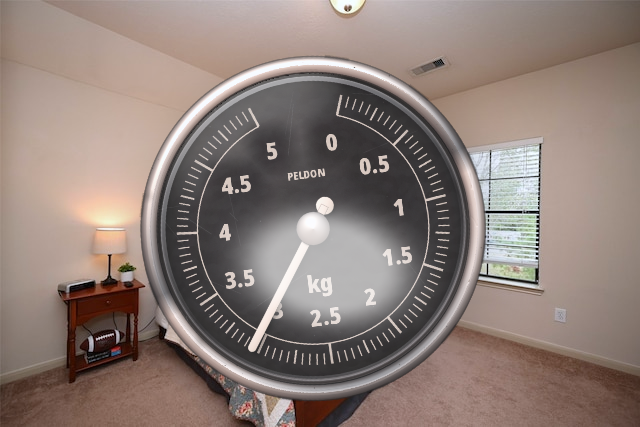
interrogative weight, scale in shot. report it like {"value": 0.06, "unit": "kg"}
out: {"value": 3.05, "unit": "kg"}
